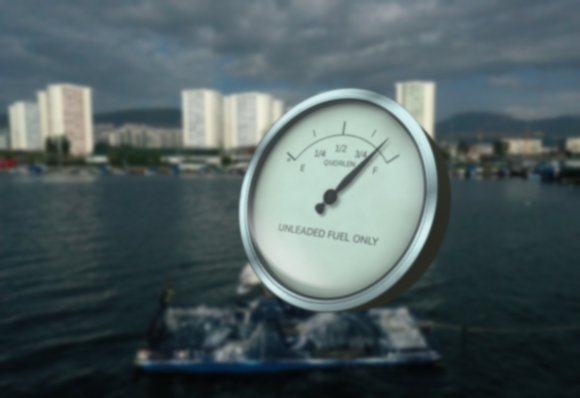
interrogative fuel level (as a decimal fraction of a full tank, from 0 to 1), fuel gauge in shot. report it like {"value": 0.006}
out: {"value": 0.875}
